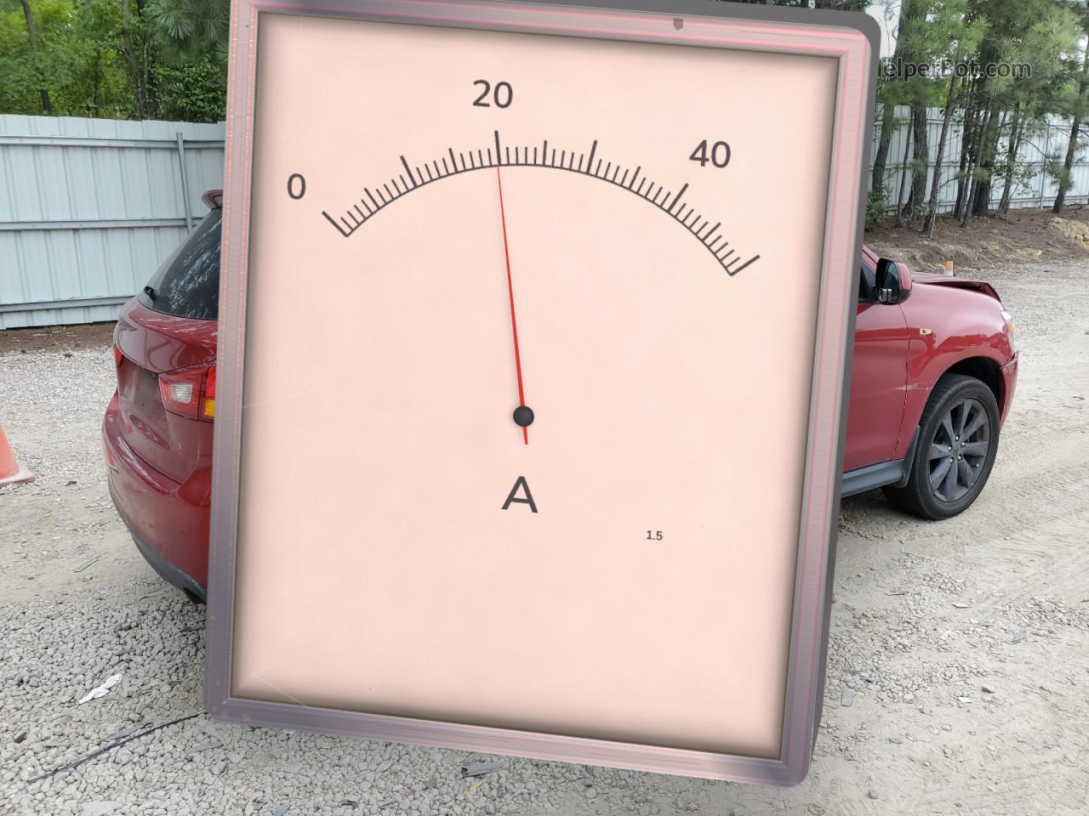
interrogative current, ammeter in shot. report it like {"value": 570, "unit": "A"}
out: {"value": 20, "unit": "A"}
